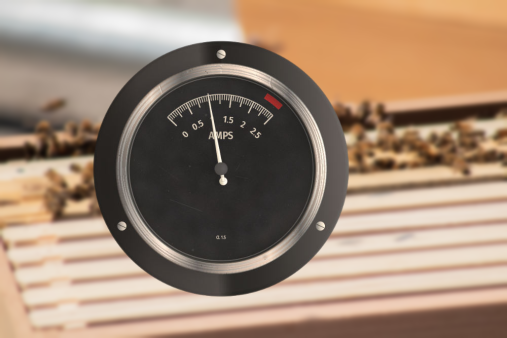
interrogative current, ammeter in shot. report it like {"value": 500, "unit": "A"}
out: {"value": 1, "unit": "A"}
